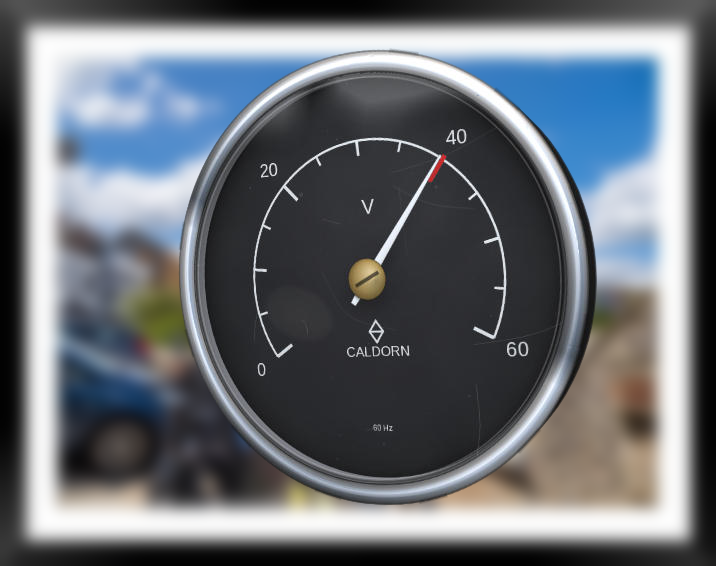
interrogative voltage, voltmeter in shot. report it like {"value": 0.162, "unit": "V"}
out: {"value": 40, "unit": "V"}
